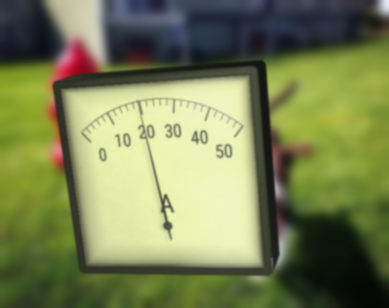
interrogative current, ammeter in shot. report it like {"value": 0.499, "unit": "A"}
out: {"value": 20, "unit": "A"}
